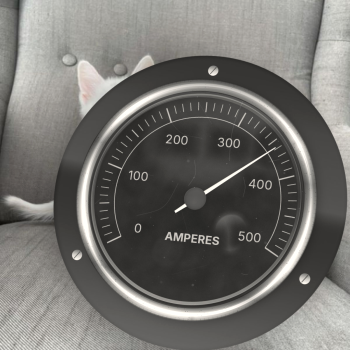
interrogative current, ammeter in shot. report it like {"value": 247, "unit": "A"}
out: {"value": 360, "unit": "A"}
